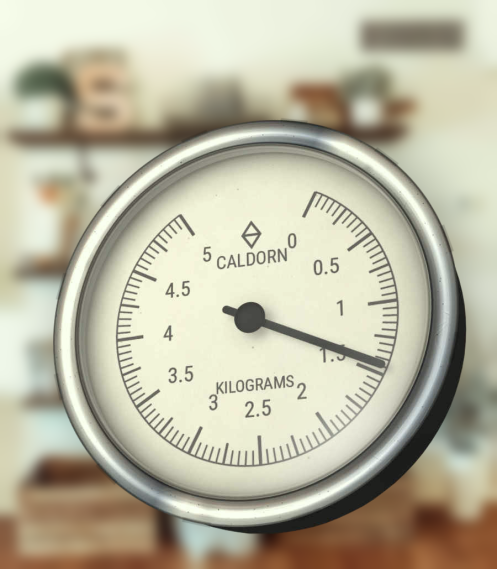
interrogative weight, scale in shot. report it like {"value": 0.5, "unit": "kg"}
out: {"value": 1.45, "unit": "kg"}
